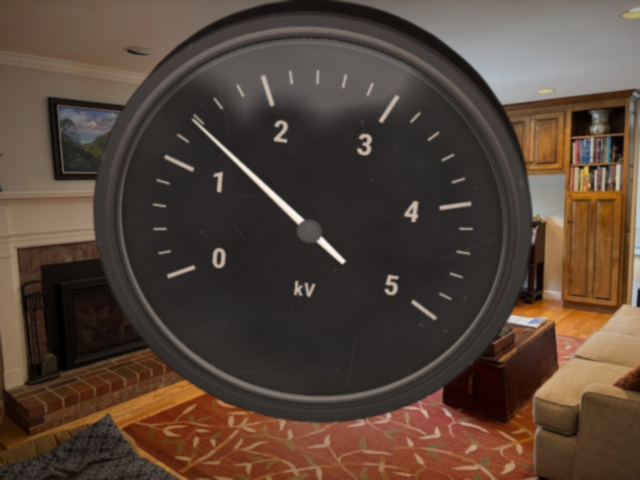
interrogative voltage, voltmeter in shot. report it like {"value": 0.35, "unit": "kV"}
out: {"value": 1.4, "unit": "kV"}
